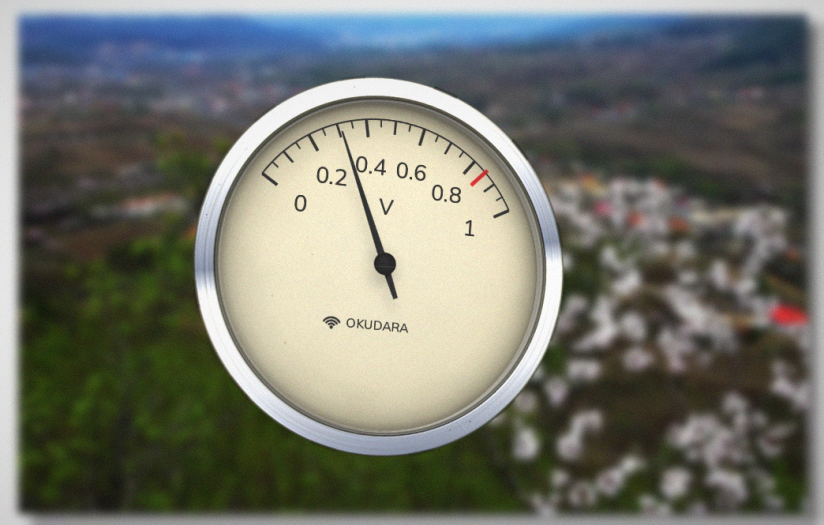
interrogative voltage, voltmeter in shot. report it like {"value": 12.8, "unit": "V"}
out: {"value": 0.3, "unit": "V"}
